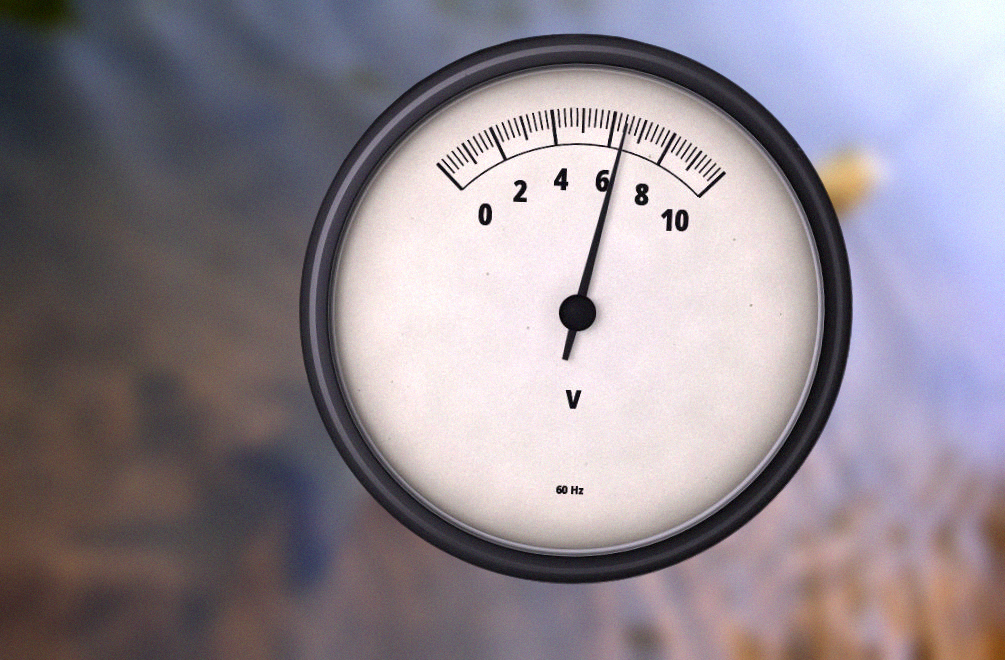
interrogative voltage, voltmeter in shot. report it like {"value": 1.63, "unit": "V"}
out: {"value": 6.4, "unit": "V"}
